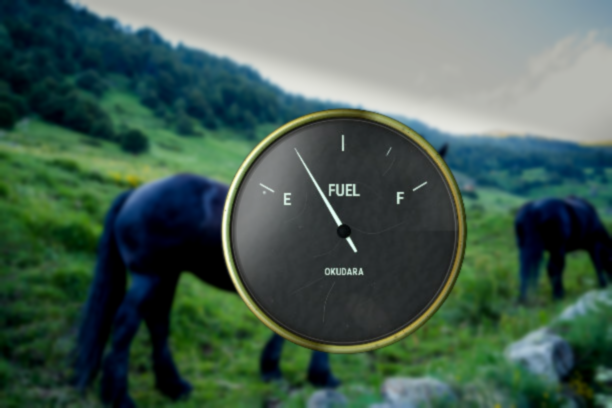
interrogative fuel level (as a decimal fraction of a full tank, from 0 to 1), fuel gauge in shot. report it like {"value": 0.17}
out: {"value": 0.25}
